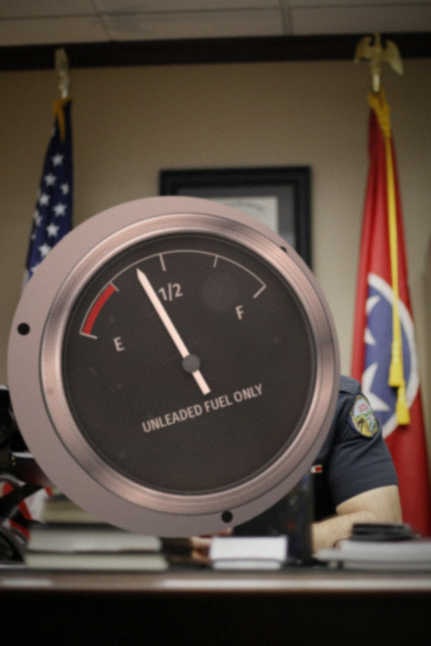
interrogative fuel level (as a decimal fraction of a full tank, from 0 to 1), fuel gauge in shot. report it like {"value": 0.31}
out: {"value": 0.375}
